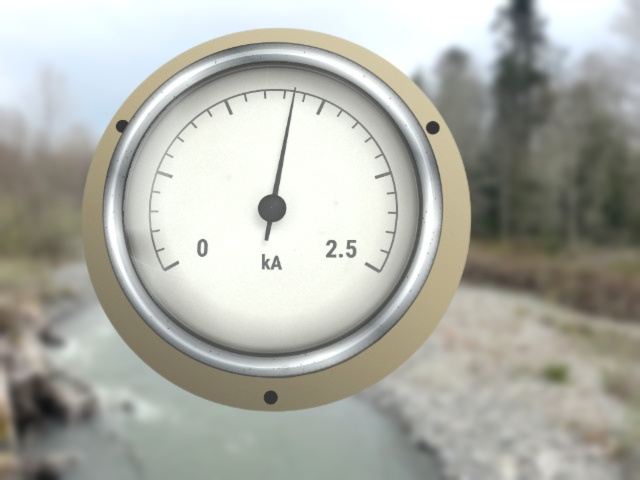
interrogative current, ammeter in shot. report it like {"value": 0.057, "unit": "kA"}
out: {"value": 1.35, "unit": "kA"}
